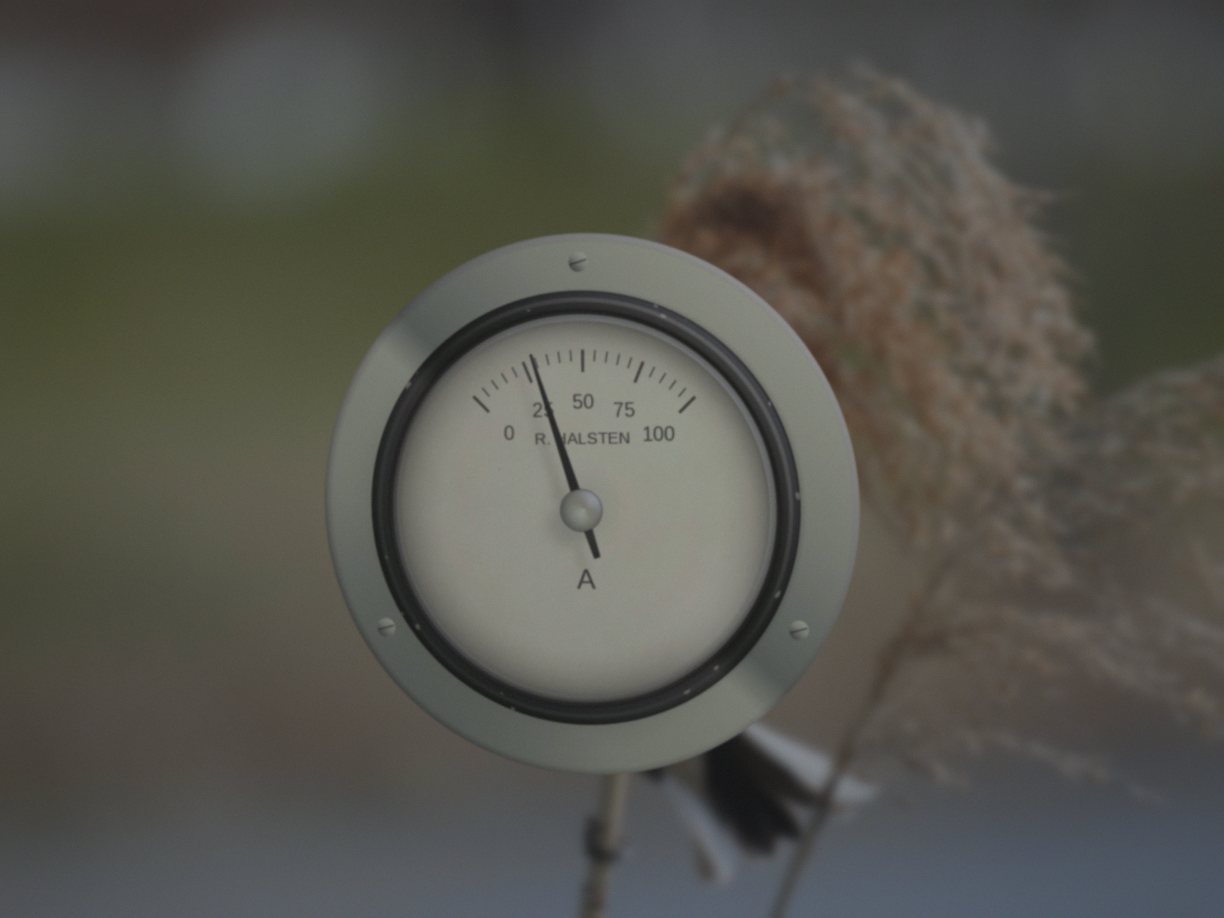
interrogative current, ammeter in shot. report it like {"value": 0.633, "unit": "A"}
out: {"value": 30, "unit": "A"}
